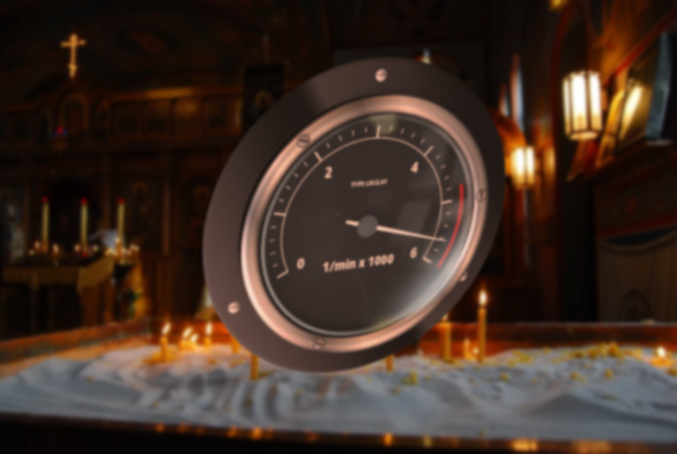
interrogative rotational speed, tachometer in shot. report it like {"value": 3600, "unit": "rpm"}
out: {"value": 5600, "unit": "rpm"}
